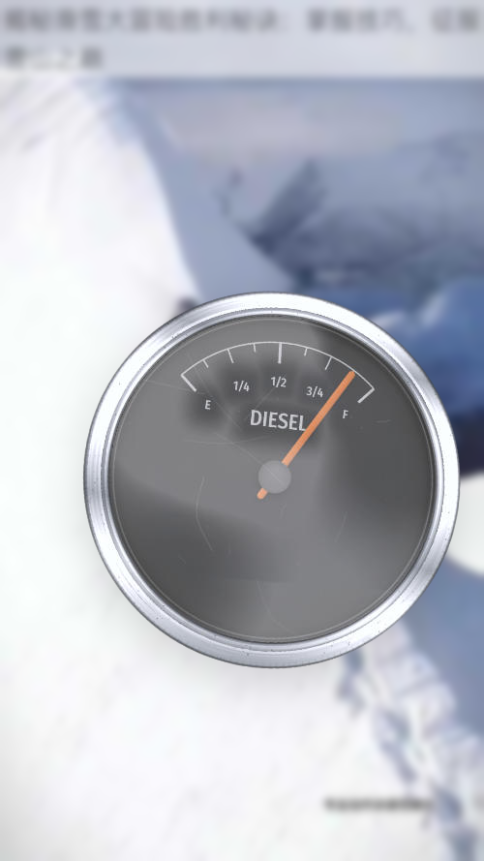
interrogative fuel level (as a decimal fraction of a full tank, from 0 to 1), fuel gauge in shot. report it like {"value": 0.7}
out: {"value": 0.875}
